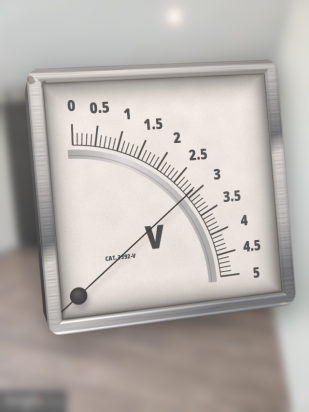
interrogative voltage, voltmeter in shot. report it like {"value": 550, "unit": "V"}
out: {"value": 2.9, "unit": "V"}
